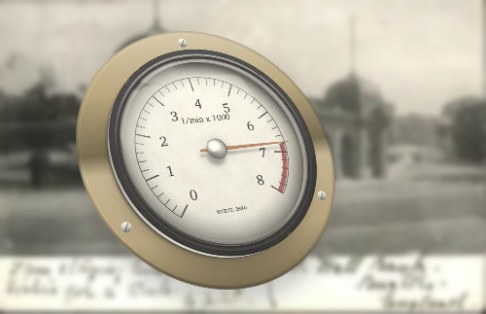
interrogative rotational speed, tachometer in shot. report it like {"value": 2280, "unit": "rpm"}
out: {"value": 6800, "unit": "rpm"}
